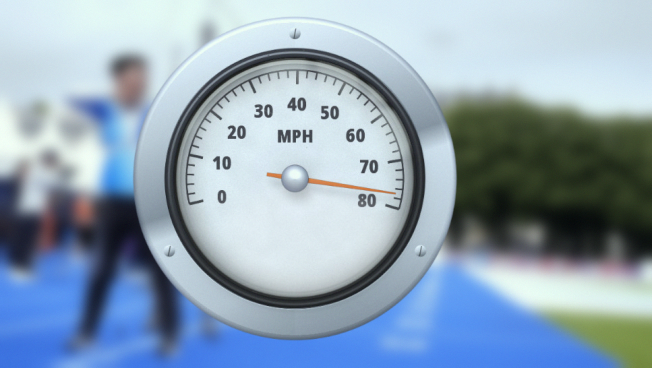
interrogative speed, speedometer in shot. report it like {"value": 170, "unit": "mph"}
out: {"value": 77, "unit": "mph"}
